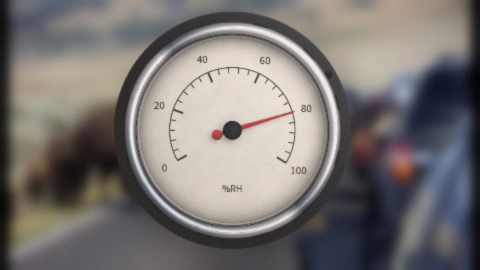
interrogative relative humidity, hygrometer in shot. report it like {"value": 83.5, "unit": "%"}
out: {"value": 80, "unit": "%"}
